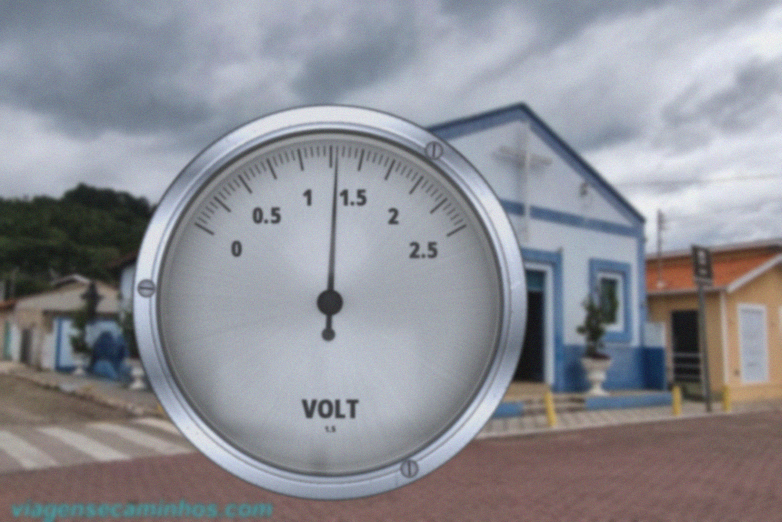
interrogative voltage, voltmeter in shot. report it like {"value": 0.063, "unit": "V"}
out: {"value": 1.3, "unit": "V"}
